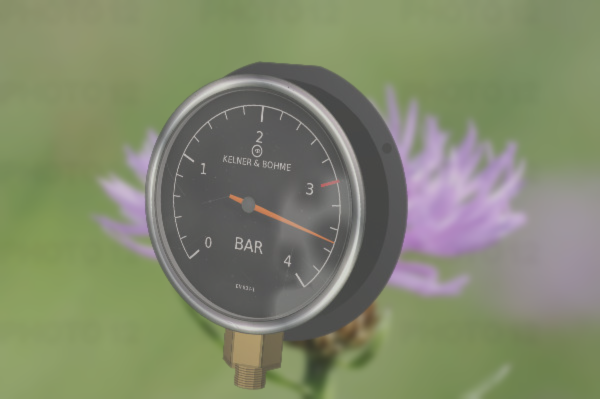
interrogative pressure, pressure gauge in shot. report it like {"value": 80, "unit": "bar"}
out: {"value": 3.5, "unit": "bar"}
